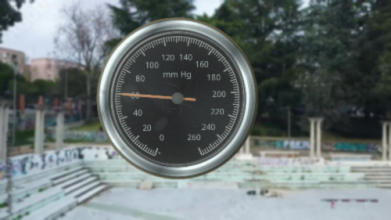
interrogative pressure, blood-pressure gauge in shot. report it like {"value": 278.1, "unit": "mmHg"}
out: {"value": 60, "unit": "mmHg"}
